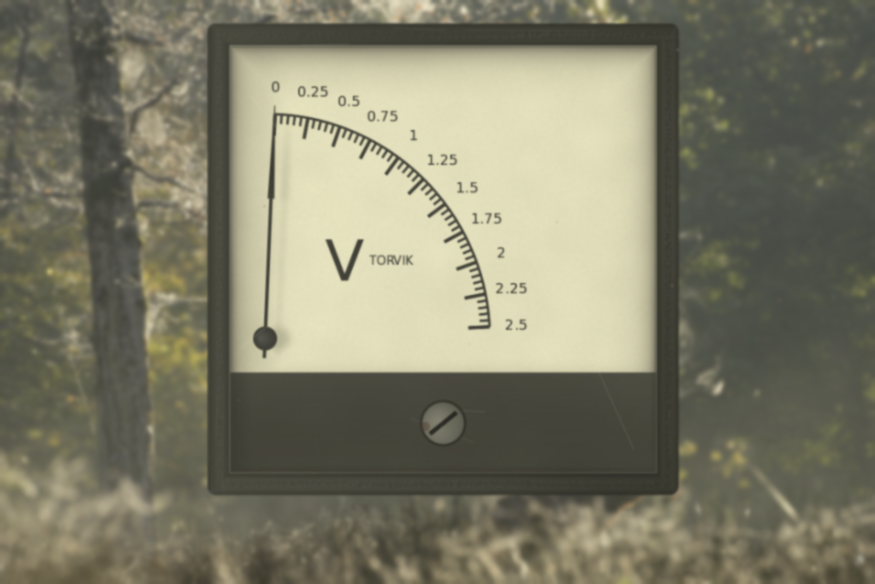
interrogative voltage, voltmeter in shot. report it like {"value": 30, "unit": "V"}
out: {"value": 0, "unit": "V"}
